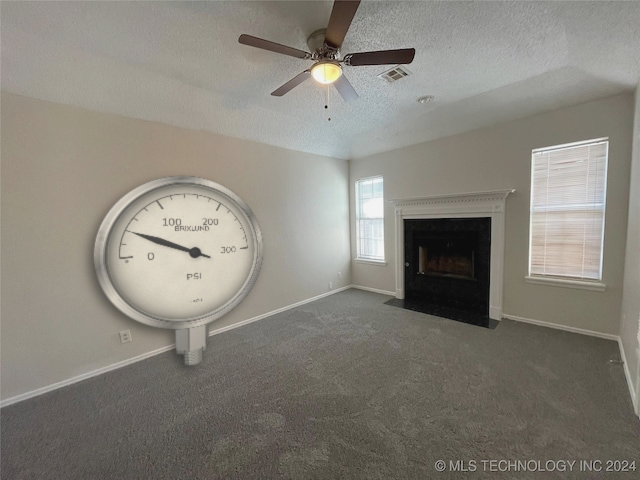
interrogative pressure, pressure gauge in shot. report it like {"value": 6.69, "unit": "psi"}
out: {"value": 40, "unit": "psi"}
